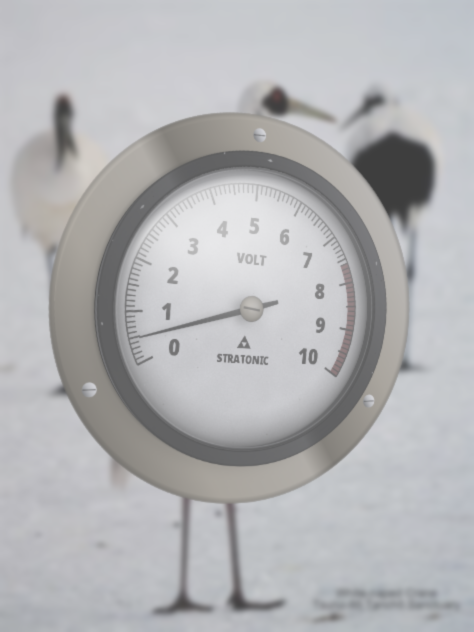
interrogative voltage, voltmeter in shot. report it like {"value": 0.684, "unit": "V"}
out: {"value": 0.5, "unit": "V"}
